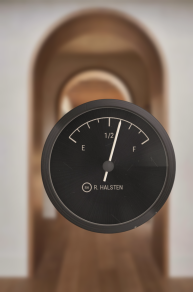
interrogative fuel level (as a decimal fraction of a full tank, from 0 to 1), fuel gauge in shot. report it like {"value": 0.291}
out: {"value": 0.625}
